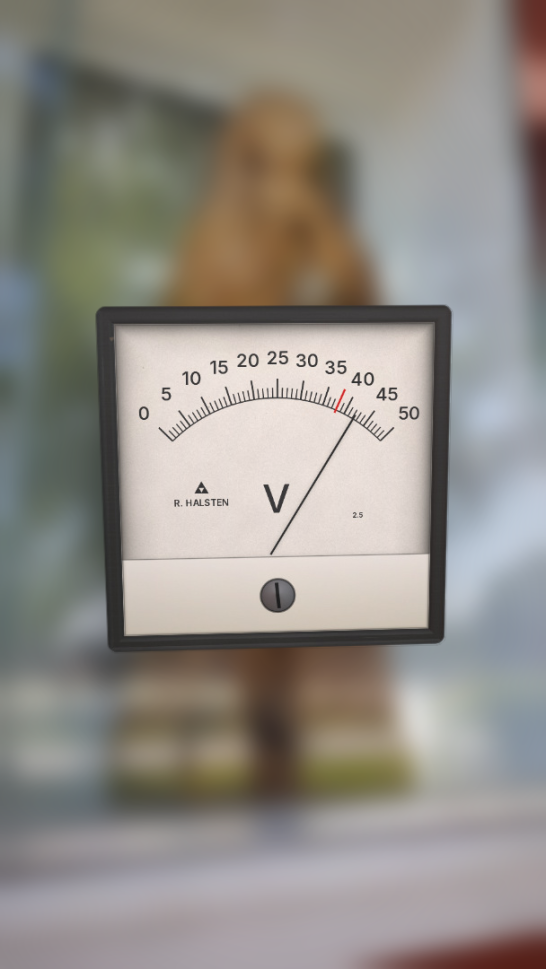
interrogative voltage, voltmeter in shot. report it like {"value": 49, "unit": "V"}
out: {"value": 42, "unit": "V"}
